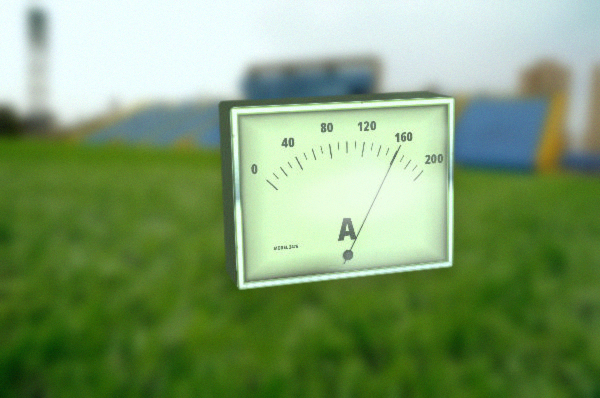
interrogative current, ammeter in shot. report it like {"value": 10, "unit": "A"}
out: {"value": 160, "unit": "A"}
